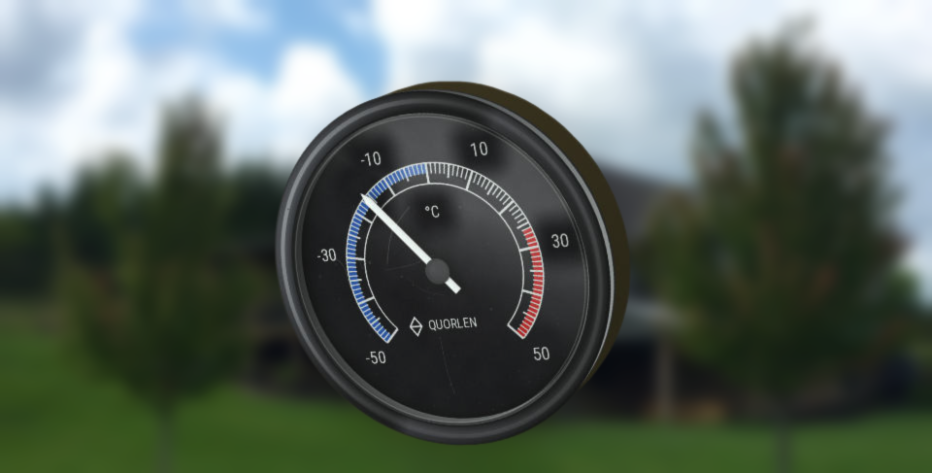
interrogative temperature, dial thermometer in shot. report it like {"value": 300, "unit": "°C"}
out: {"value": -15, "unit": "°C"}
